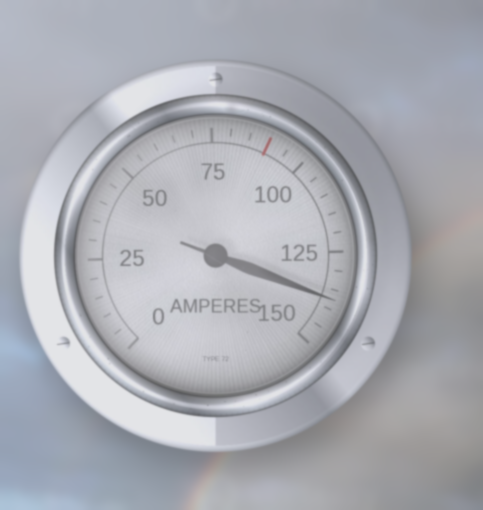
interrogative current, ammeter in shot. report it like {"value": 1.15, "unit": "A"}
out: {"value": 137.5, "unit": "A"}
